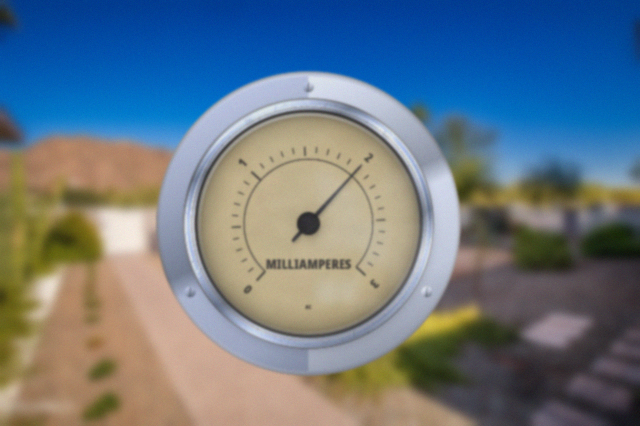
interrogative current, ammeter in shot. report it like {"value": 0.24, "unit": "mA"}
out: {"value": 2, "unit": "mA"}
